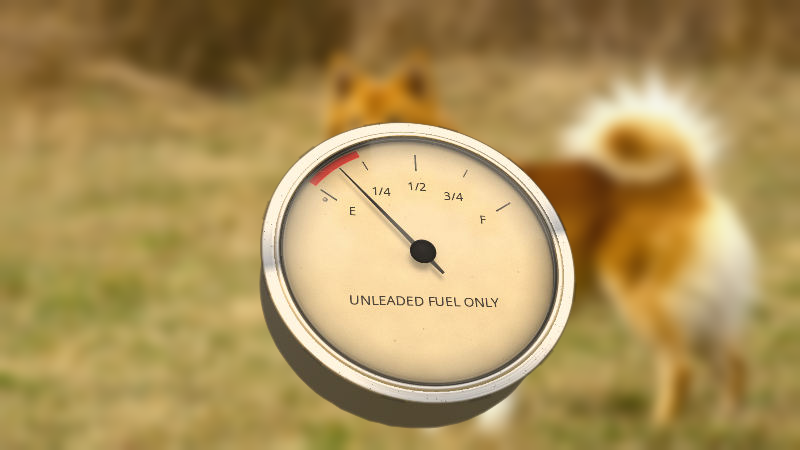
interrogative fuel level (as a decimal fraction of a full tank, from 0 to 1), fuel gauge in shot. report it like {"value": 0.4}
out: {"value": 0.125}
